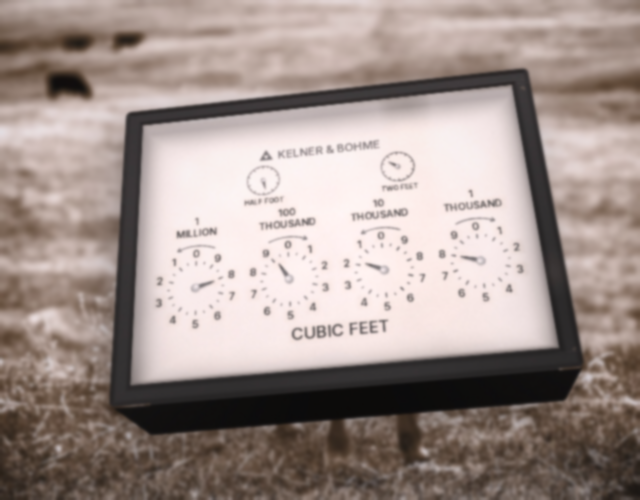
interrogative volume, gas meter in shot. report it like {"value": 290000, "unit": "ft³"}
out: {"value": 791800, "unit": "ft³"}
